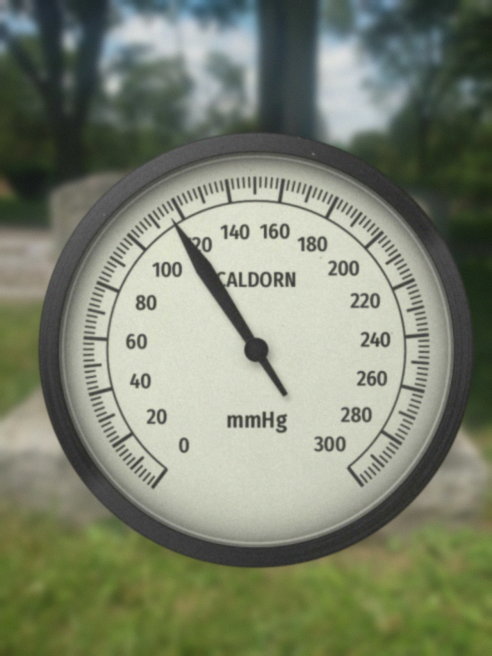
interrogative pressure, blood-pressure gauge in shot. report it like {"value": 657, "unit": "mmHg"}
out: {"value": 116, "unit": "mmHg"}
